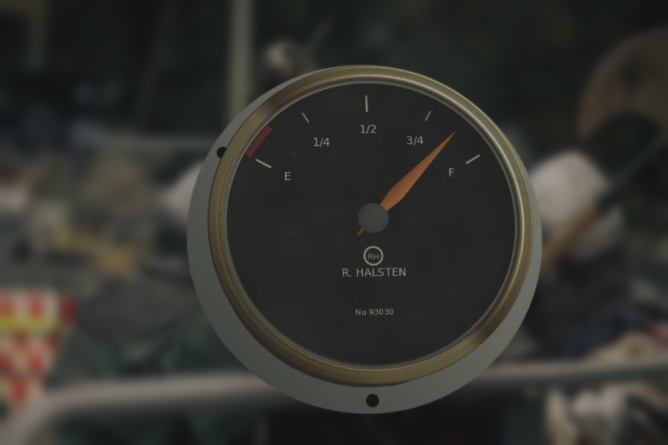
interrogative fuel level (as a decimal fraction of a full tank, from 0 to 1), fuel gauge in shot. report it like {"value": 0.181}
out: {"value": 0.875}
